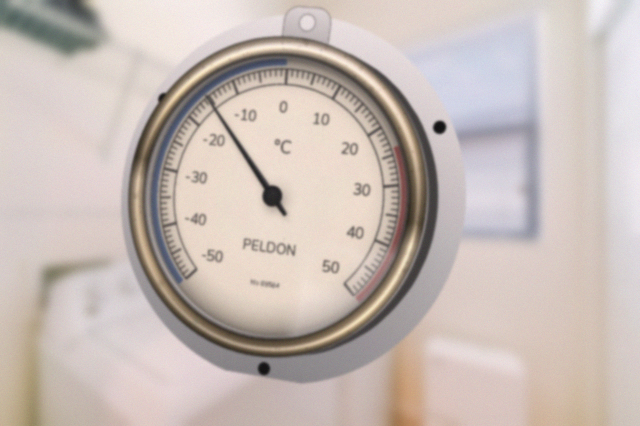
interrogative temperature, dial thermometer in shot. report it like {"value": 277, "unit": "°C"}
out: {"value": -15, "unit": "°C"}
